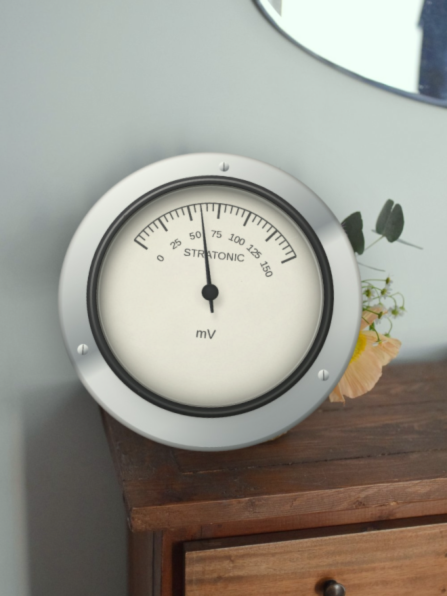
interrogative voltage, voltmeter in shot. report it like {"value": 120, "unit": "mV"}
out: {"value": 60, "unit": "mV"}
